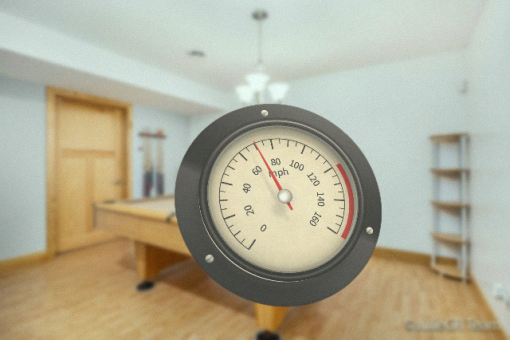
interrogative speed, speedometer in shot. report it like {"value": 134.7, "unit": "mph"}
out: {"value": 70, "unit": "mph"}
